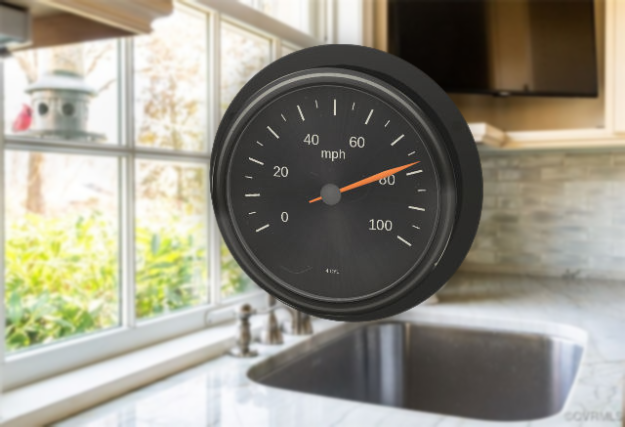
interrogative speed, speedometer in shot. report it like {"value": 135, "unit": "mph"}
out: {"value": 77.5, "unit": "mph"}
